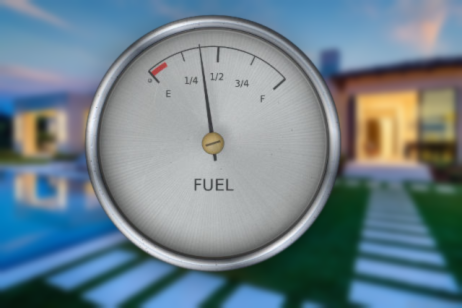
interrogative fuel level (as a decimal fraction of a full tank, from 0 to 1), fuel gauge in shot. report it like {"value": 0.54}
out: {"value": 0.375}
